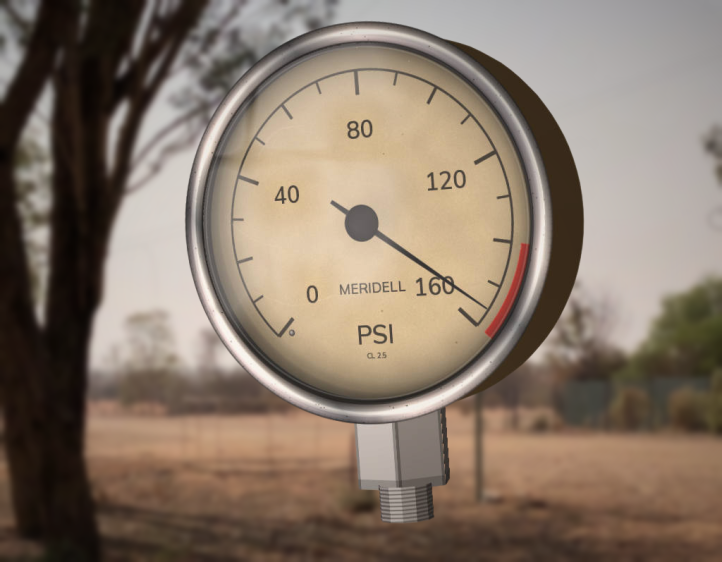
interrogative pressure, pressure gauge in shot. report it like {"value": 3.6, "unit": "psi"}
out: {"value": 155, "unit": "psi"}
